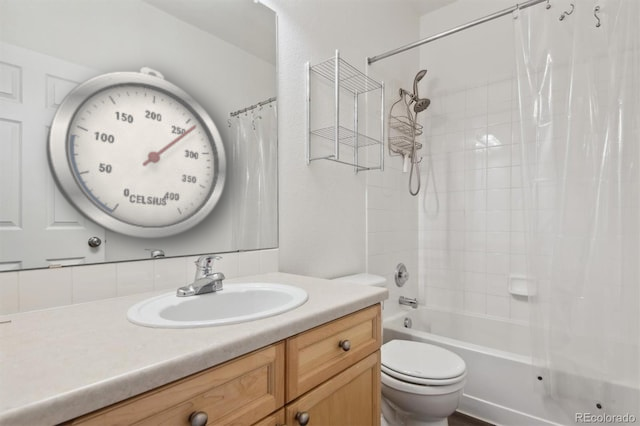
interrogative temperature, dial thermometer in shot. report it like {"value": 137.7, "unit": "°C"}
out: {"value": 260, "unit": "°C"}
